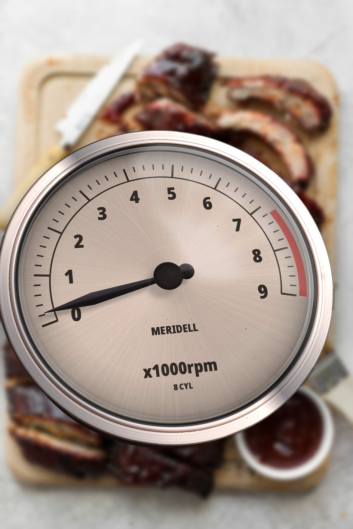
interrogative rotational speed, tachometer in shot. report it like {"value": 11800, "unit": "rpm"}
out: {"value": 200, "unit": "rpm"}
